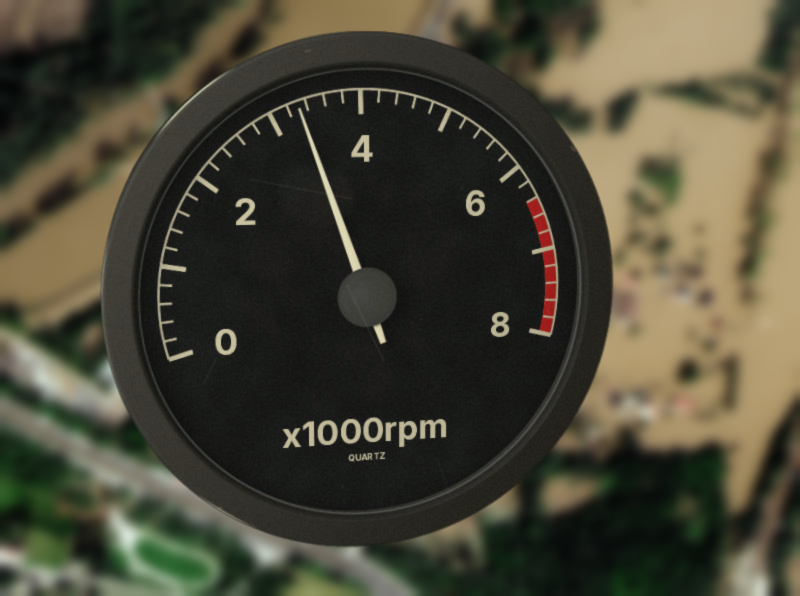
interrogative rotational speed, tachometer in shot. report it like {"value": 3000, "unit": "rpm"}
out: {"value": 3300, "unit": "rpm"}
